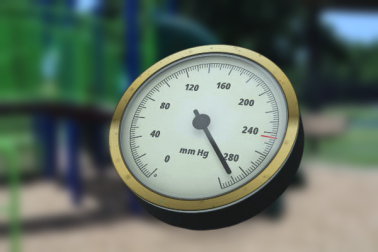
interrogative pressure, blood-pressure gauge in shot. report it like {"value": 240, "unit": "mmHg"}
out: {"value": 290, "unit": "mmHg"}
